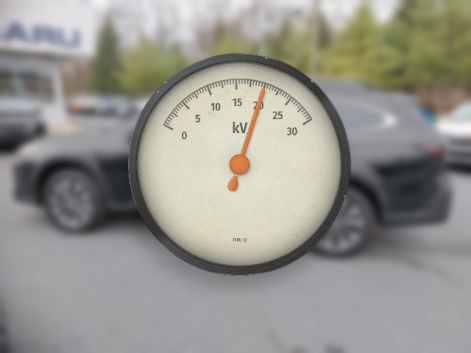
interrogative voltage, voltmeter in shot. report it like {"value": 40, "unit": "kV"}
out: {"value": 20, "unit": "kV"}
